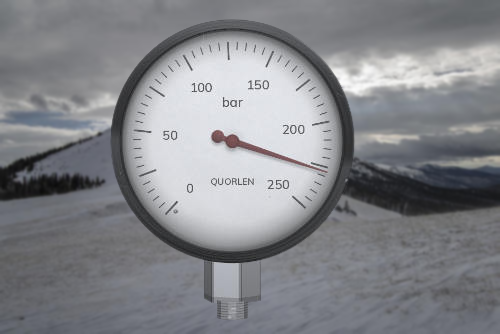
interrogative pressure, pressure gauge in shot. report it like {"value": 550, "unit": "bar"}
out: {"value": 227.5, "unit": "bar"}
